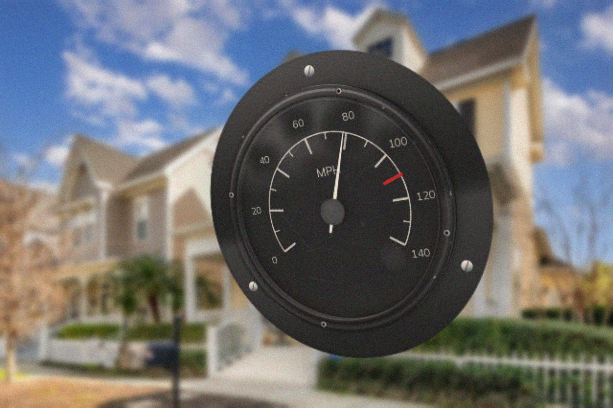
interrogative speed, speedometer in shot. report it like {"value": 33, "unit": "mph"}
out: {"value": 80, "unit": "mph"}
